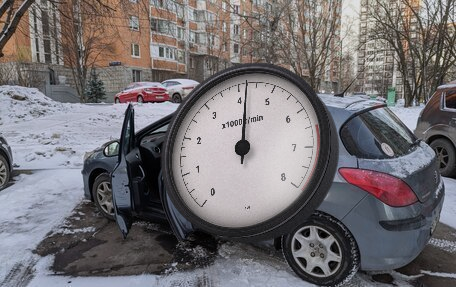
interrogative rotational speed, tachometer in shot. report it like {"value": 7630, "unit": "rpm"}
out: {"value": 4250, "unit": "rpm"}
